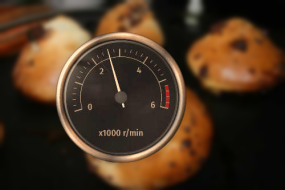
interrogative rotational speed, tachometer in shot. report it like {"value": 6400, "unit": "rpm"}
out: {"value": 2600, "unit": "rpm"}
